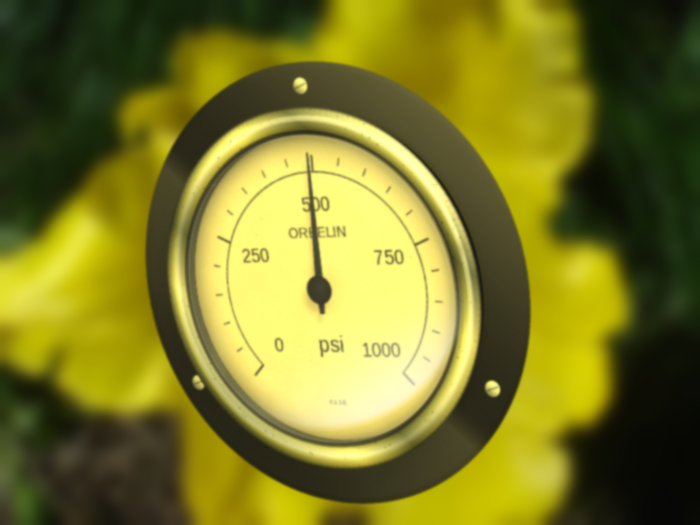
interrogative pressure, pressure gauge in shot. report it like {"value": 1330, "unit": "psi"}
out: {"value": 500, "unit": "psi"}
